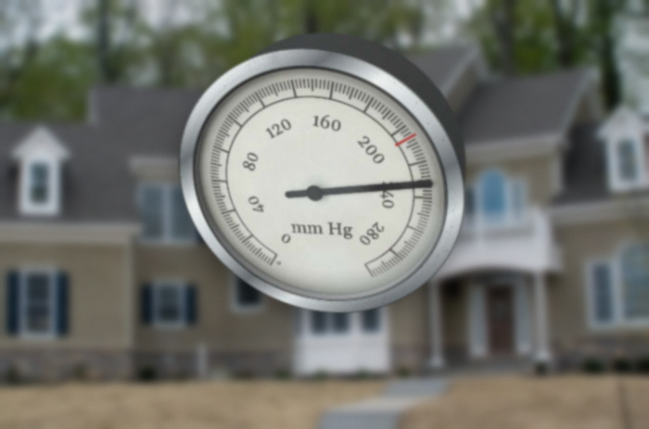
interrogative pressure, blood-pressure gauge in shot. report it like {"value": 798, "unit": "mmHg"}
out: {"value": 230, "unit": "mmHg"}
